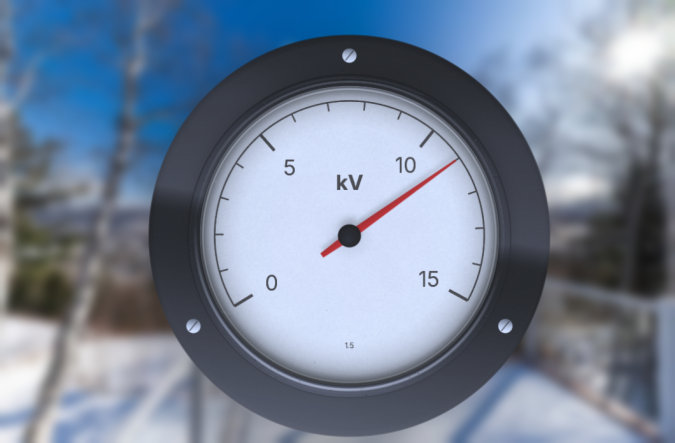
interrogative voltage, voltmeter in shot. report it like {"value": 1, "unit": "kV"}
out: {"value": 11, "unit": "kV"}
